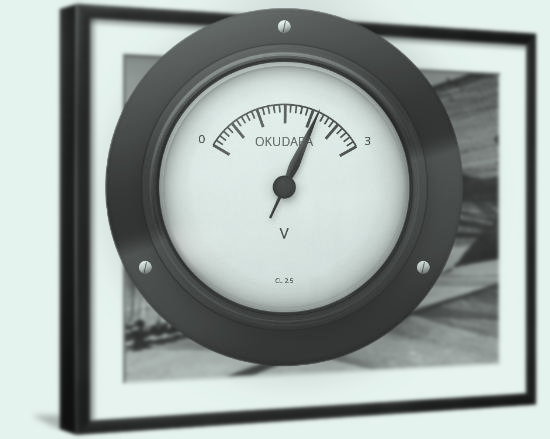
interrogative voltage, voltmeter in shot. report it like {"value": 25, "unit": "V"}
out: {"value": 2.1, "unit": "V"}
